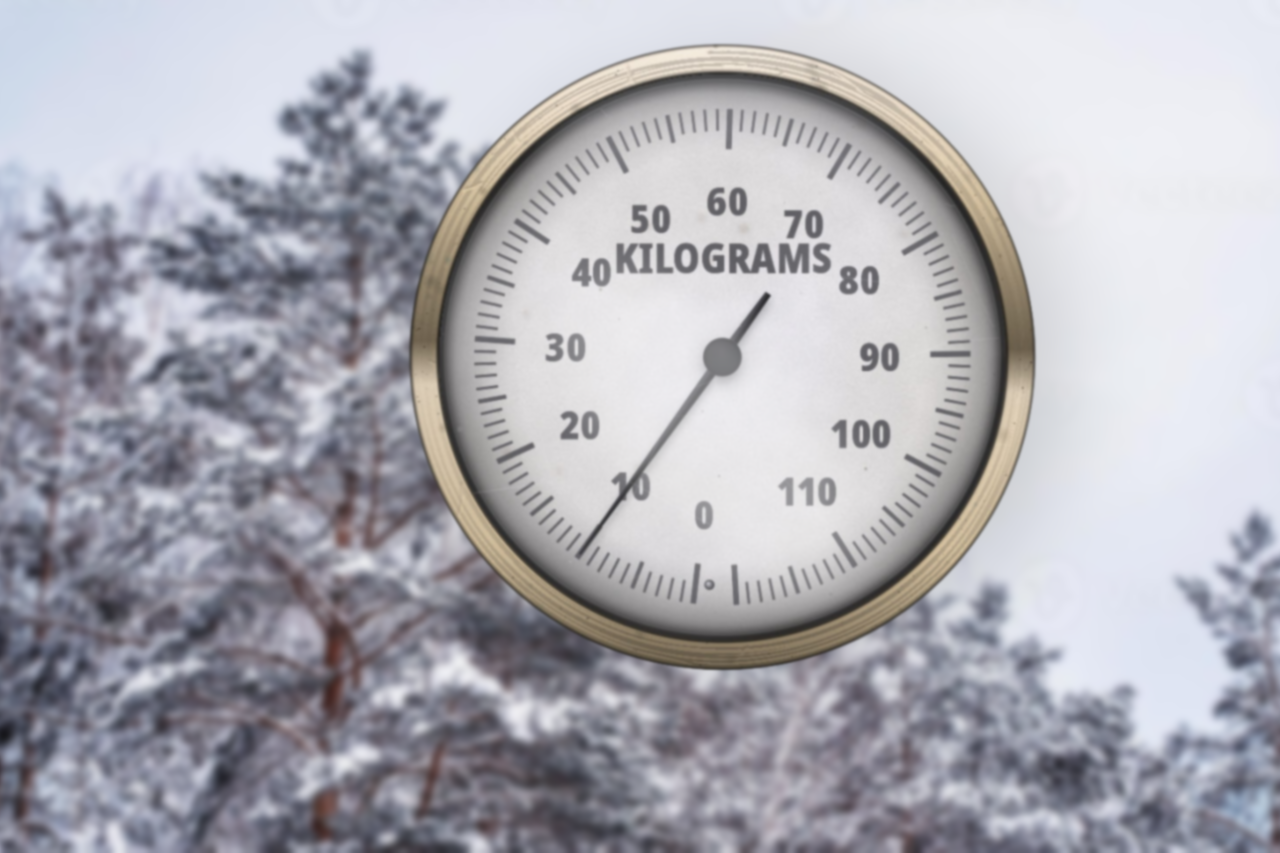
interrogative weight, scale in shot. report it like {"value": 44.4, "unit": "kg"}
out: {"value": 10, "unit": "kg"}
